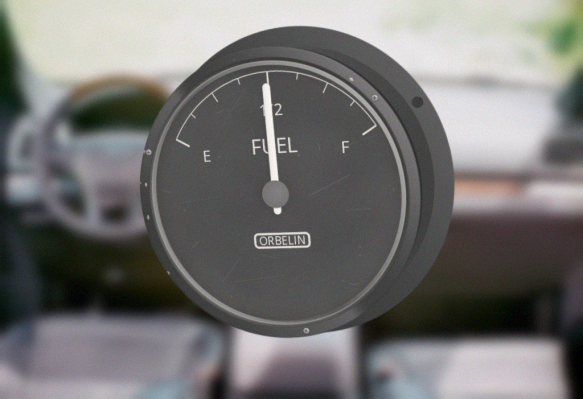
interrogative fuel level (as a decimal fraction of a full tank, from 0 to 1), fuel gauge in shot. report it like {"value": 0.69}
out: {"value": 0.5}
